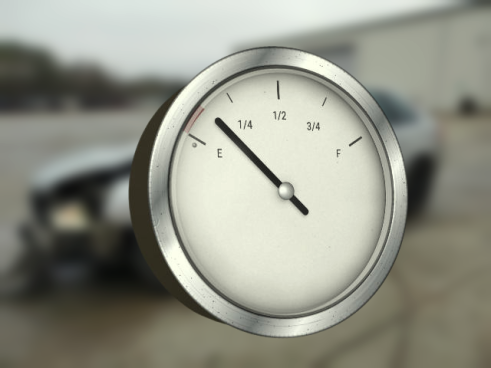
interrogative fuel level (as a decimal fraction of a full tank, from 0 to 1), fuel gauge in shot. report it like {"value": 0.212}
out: {"value": 0.125}
